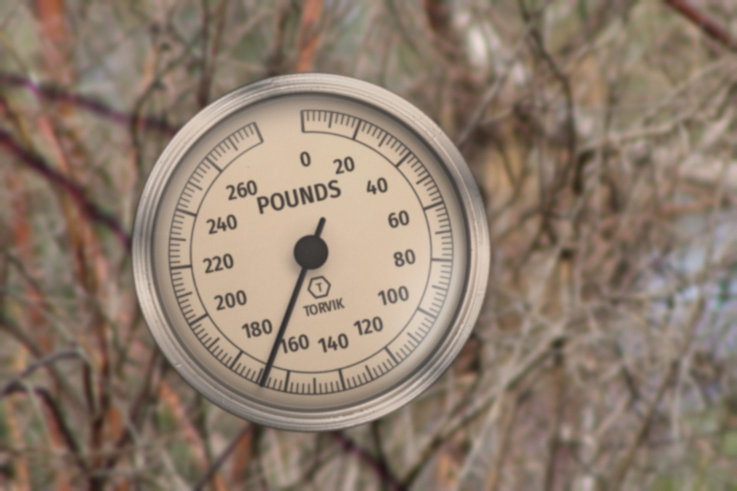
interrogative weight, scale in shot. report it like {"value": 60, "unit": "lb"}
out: {"value": 168, "unit": "lb"}
